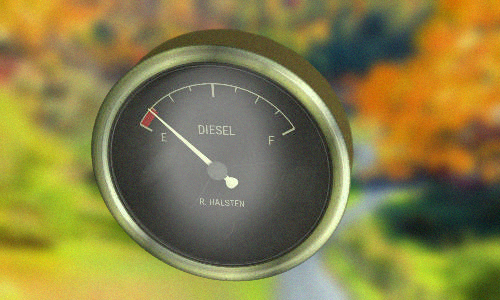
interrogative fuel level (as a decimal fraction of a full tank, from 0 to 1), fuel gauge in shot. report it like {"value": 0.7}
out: {"value": 0.125}
